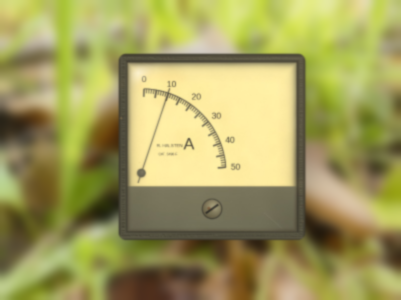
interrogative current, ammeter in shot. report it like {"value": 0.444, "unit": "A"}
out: {"value": 10, "unit": "A"}
